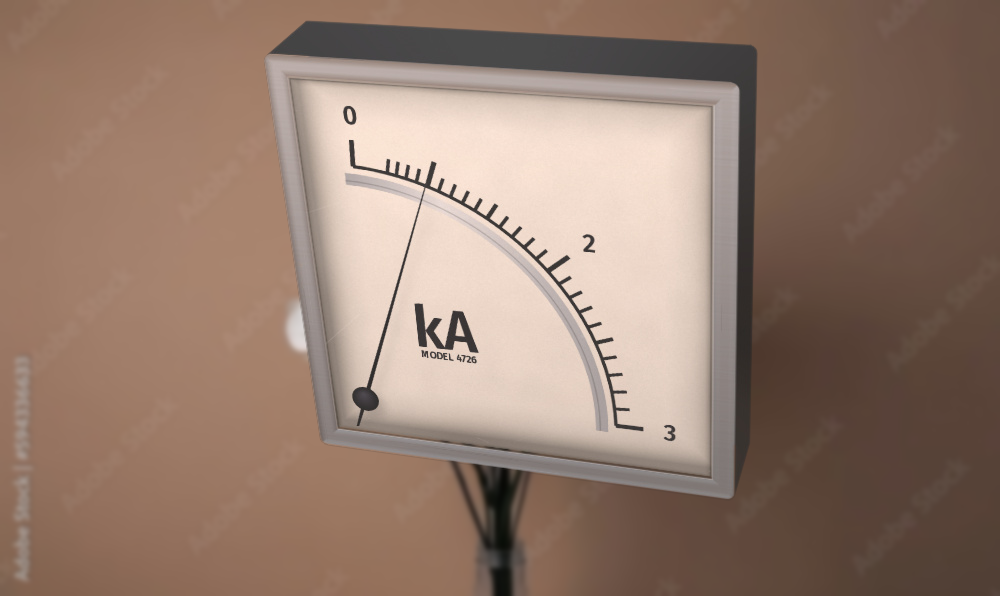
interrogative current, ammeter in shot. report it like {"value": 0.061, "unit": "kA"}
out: {"value": 1, "unit": "kA"}
